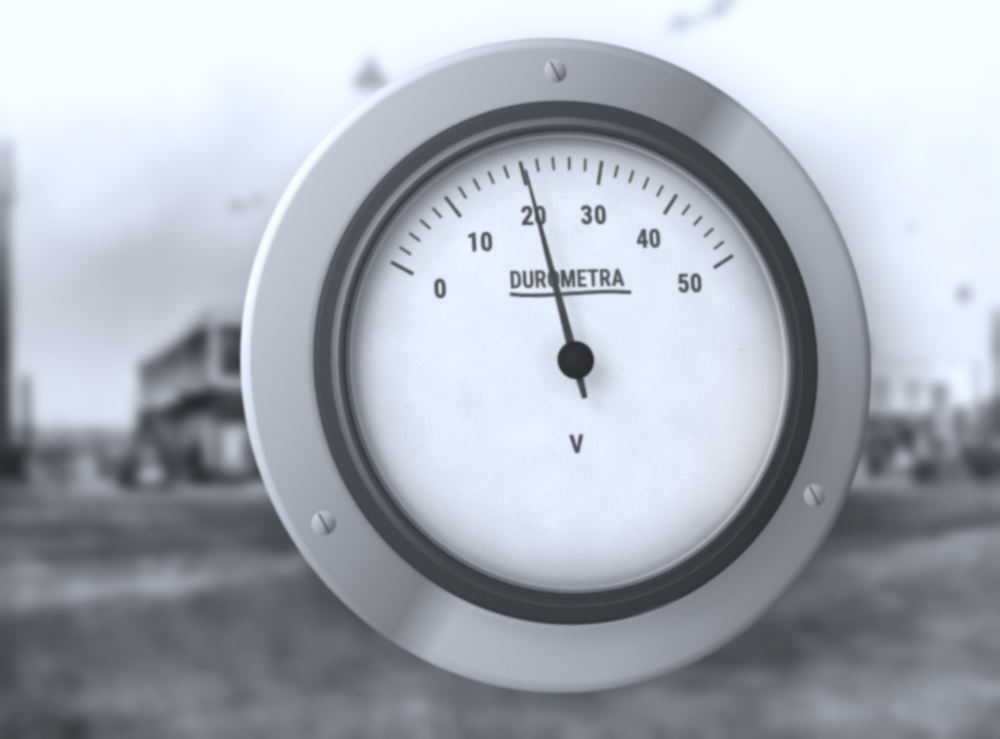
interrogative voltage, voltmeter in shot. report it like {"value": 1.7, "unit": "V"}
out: {"value": 20, "unit": "V"}
